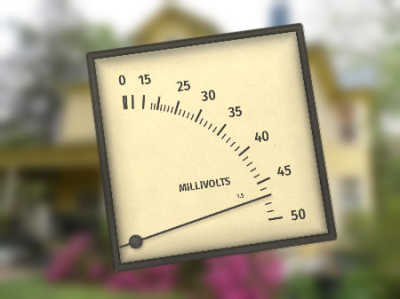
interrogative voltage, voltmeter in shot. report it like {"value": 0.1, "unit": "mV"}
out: {"value": 47, "unit": "mV"}
